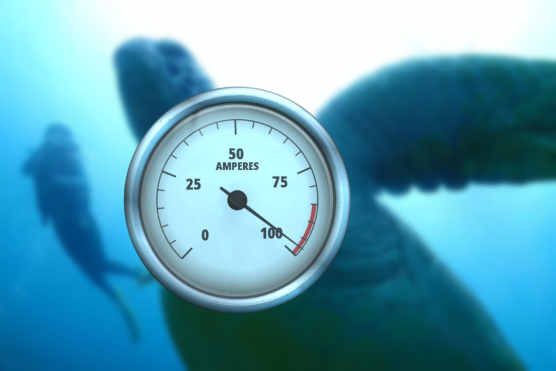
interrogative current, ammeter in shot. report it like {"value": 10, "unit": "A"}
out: {"value": 97.5, "unit": "A"}
